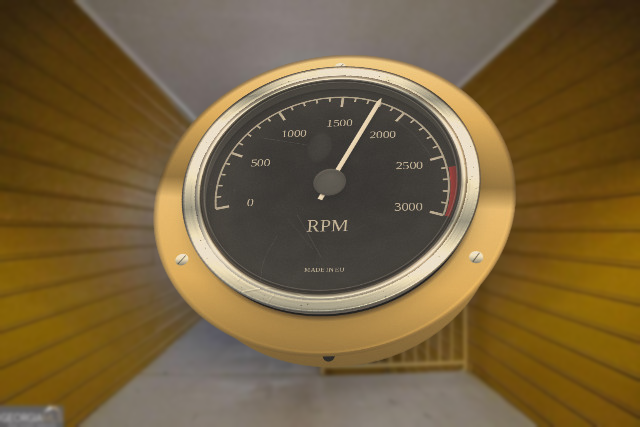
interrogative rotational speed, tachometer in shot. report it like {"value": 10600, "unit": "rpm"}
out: {"value": 1800, "unit": "rpm"}
